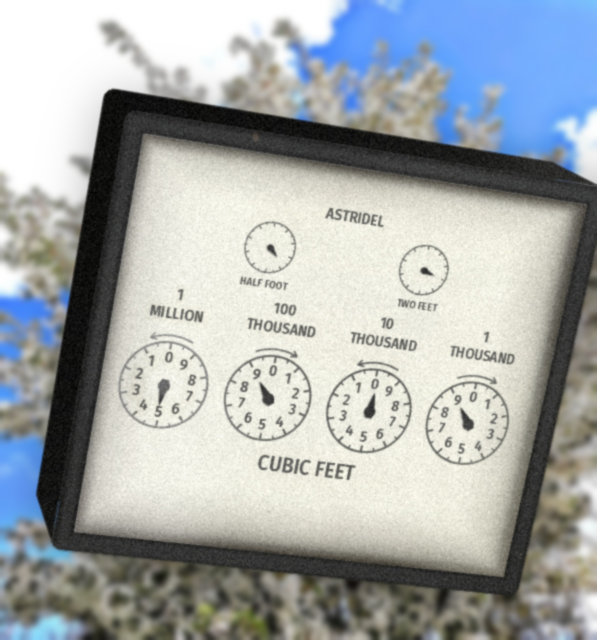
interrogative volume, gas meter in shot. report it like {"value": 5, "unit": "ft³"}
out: {"value": 489900, "unit": "ft³"}
